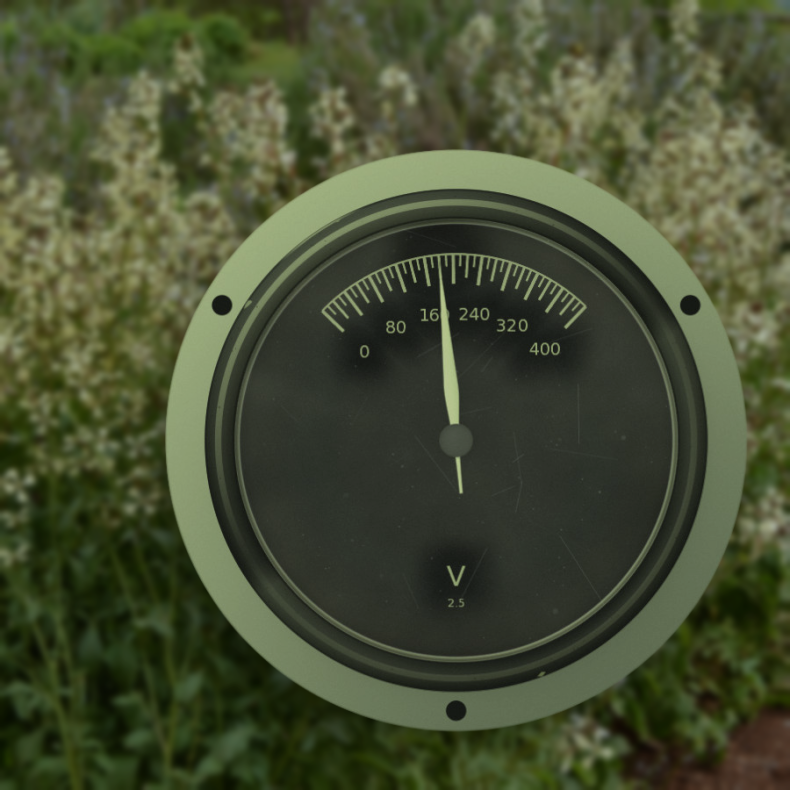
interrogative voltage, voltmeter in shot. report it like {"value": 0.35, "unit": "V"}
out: {"value": 180, "unit": "V"}
